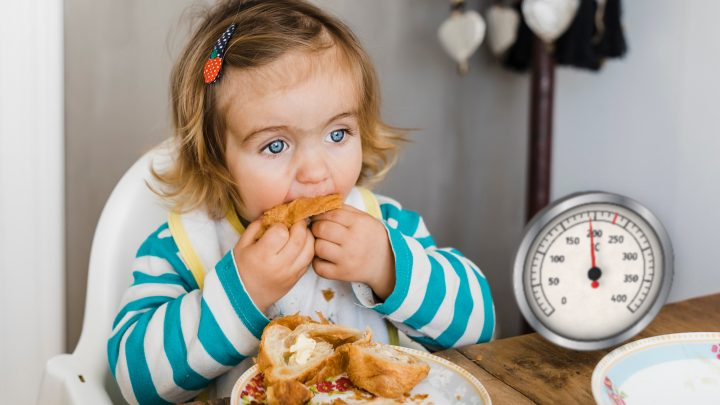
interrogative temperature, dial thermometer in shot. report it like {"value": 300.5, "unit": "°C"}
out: {"value": 190, "unit": "°C"}
